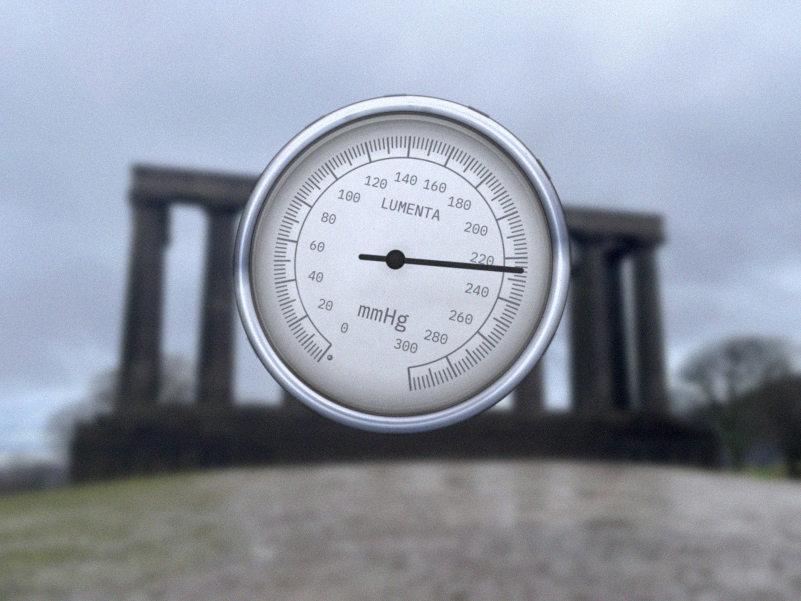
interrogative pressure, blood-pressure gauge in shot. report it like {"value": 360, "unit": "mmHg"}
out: {"value": 226, "unit": "mmHg"}
